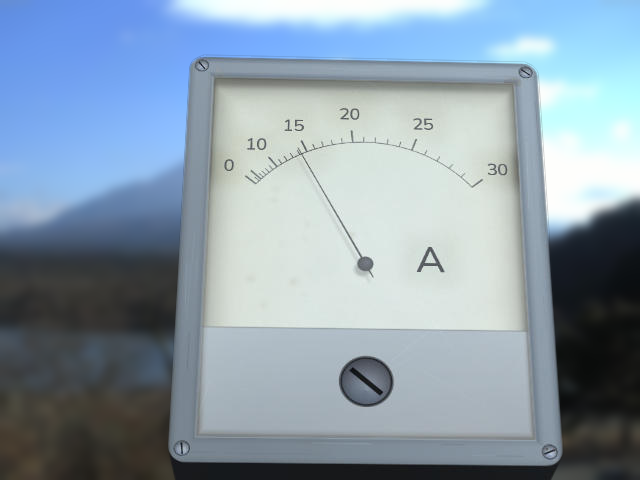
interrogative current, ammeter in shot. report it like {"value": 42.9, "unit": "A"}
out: {"value": 14, "unit": "A"}
